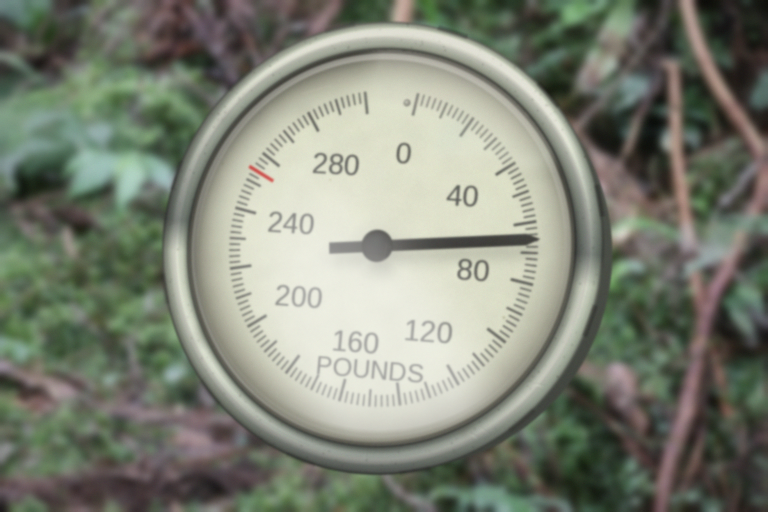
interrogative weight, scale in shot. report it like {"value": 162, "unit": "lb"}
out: {"value": 66, "unit": "lb"}
